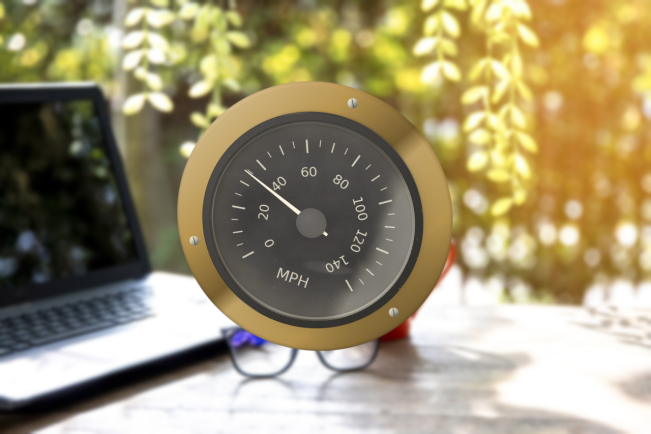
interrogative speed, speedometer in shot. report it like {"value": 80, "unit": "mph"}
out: {"value": 35, "unit": "mph"}
